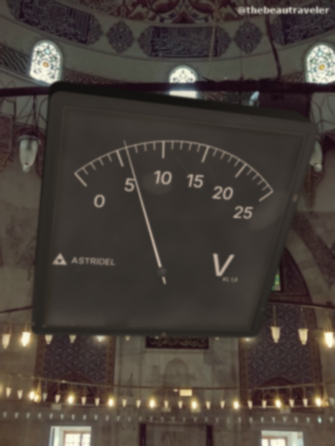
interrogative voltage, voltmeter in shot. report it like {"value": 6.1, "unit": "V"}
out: {"value": 6, "unit": "V"}
